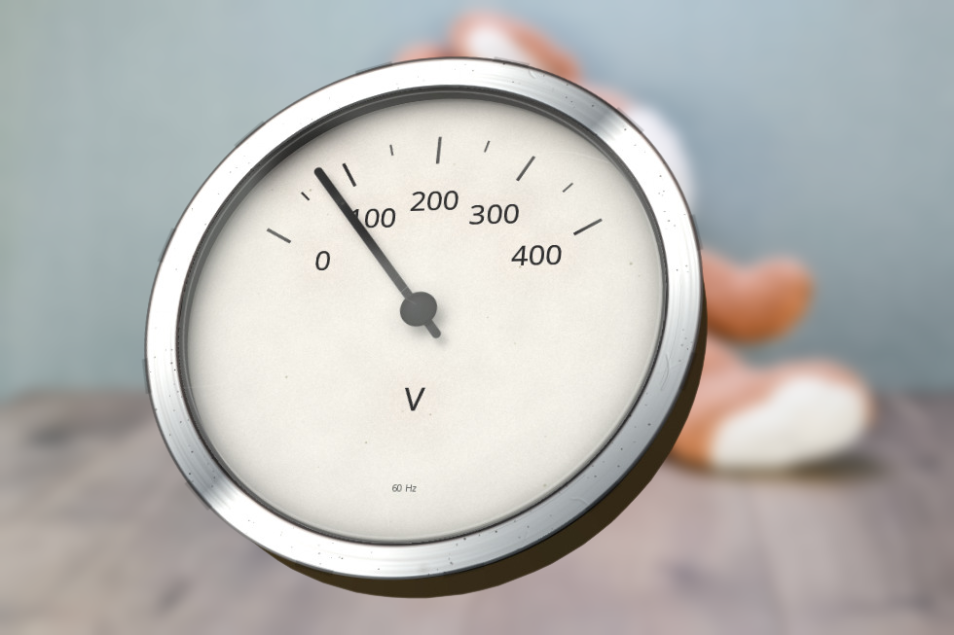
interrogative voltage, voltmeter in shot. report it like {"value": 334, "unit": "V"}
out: {"value": 75, "unit": "V"}
